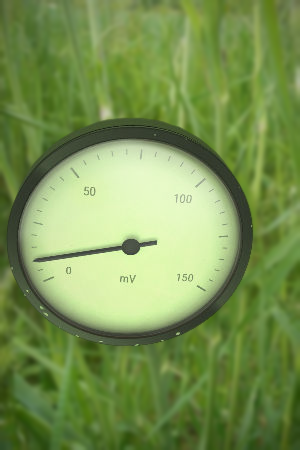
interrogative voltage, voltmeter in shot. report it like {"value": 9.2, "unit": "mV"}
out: {"value": 10, "unit": "mV"}
